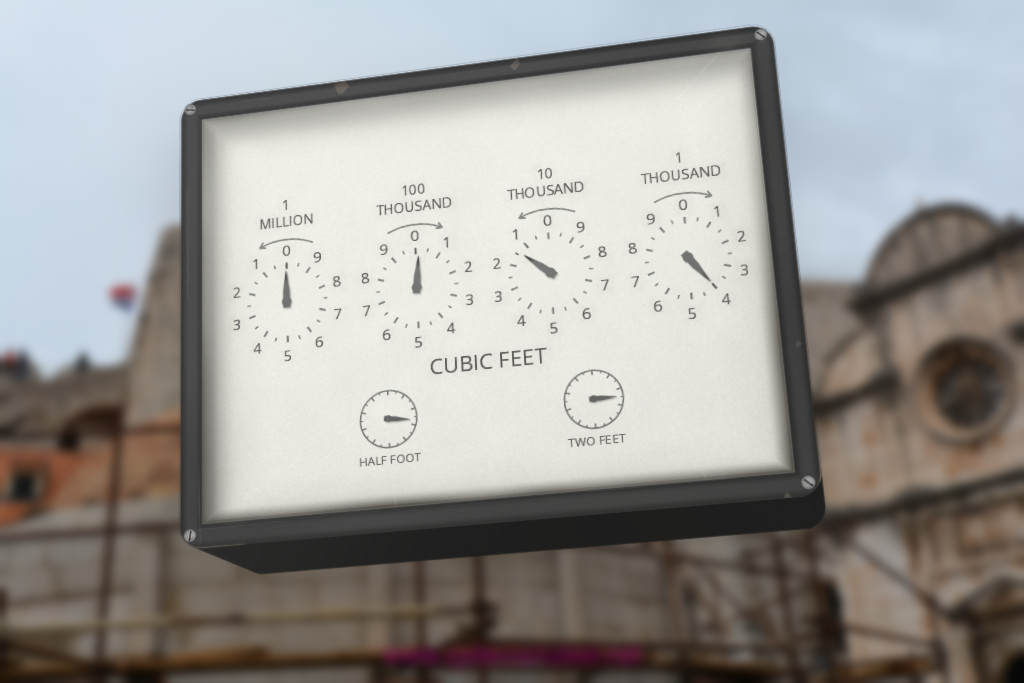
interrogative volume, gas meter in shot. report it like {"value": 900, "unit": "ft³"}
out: {"value": 1400, "unit": "ft³"}
